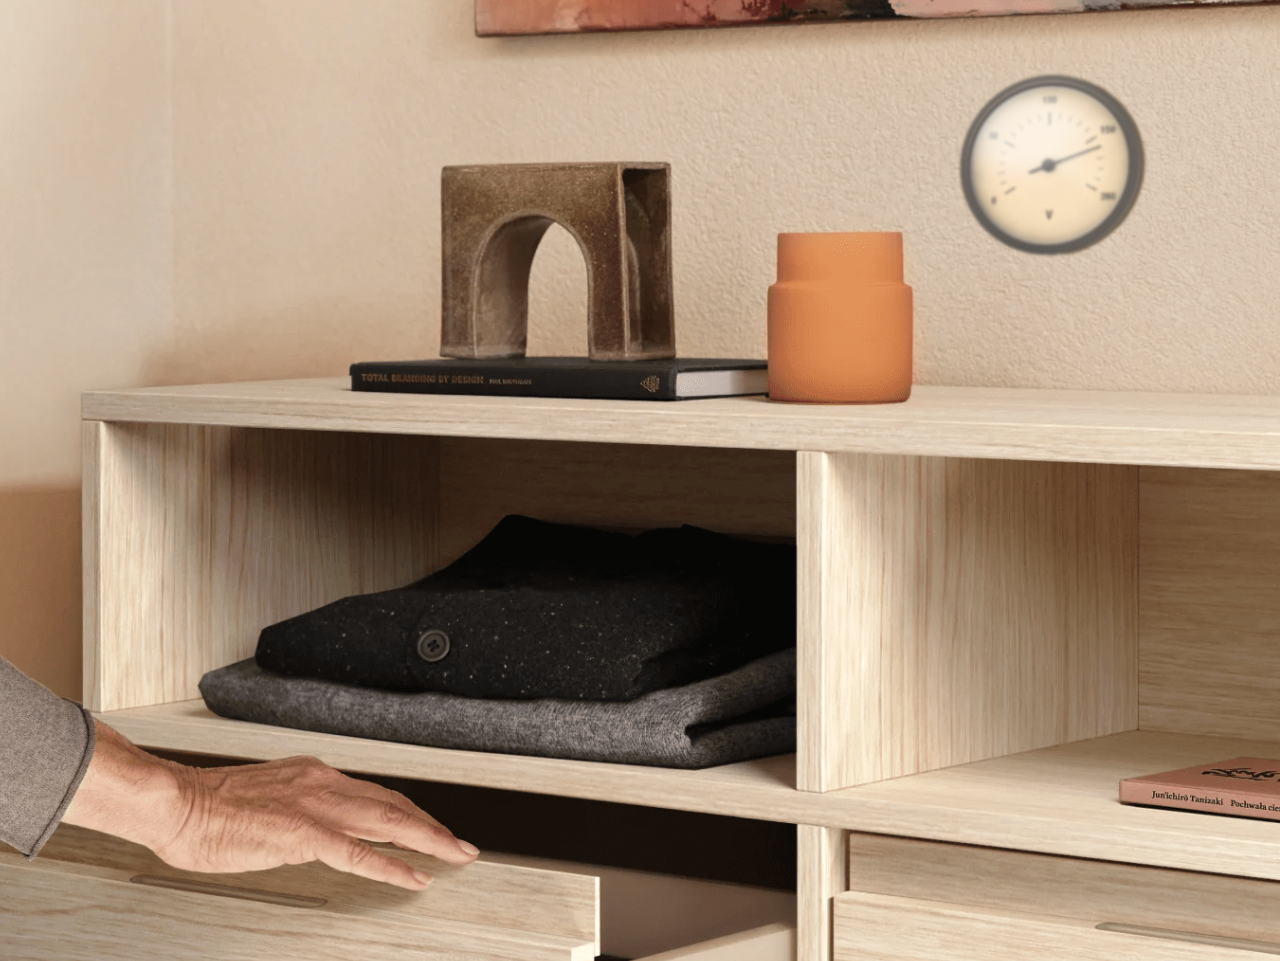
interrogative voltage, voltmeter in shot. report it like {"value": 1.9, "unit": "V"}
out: {"value": 160, "unit": "V"}
